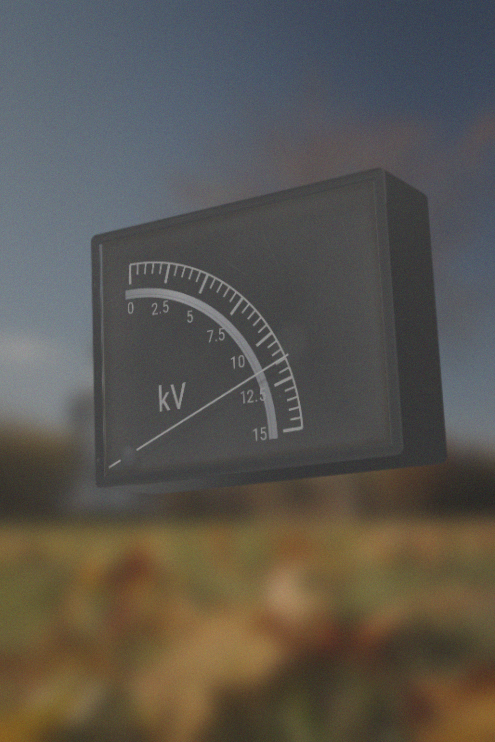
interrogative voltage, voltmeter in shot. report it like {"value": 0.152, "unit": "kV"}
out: {"value": 11.5, "unit": "kV"}
